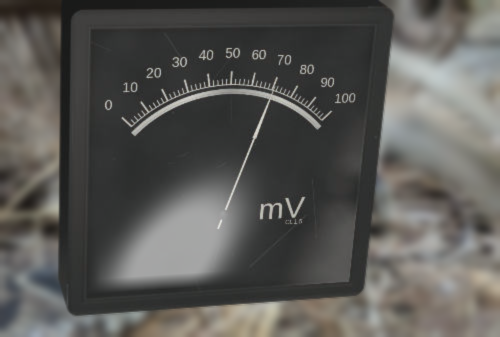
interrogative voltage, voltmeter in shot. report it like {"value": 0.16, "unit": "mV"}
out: {"value": 70, "unit": "mV"}
